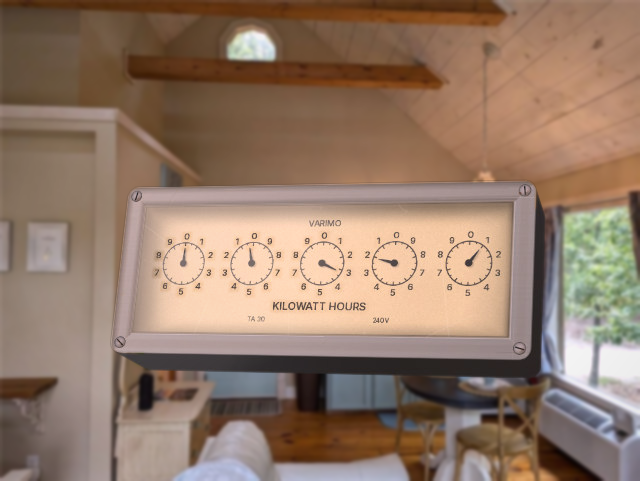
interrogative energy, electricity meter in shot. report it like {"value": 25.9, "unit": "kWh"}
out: {"value": 321, "unit": "kWh"}
